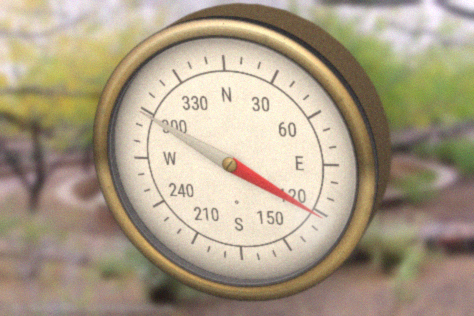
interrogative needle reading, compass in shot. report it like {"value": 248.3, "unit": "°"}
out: {"value": 120, "unit": "°"}
